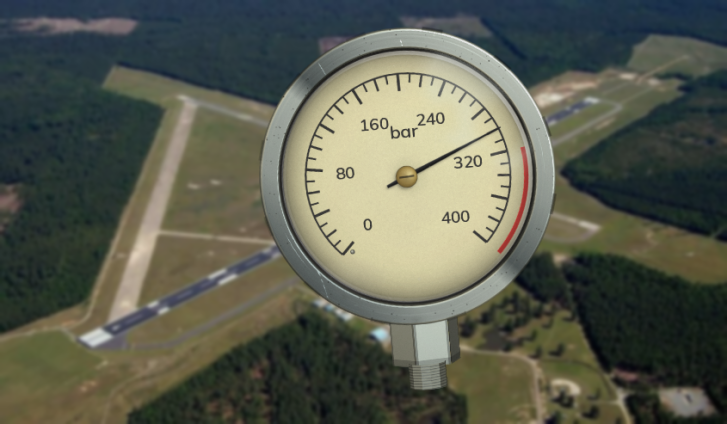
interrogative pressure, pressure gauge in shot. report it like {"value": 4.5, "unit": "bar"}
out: {"value": 300, "unit": "bar"}
